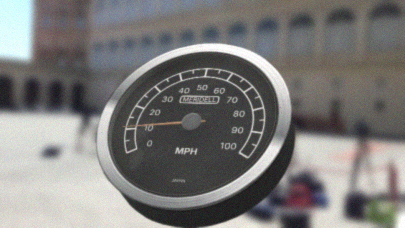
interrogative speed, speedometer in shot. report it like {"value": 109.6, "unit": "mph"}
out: {"value": 10, "unit": "mph"}
